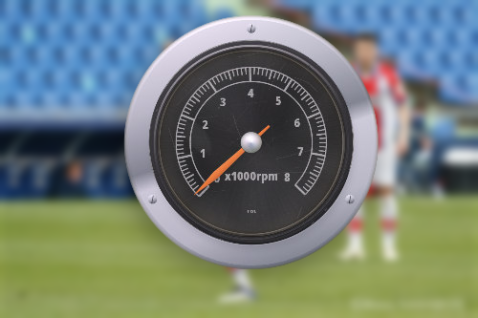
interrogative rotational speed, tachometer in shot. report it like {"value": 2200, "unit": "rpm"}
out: {"value": 100, "unit": "rpm"}
